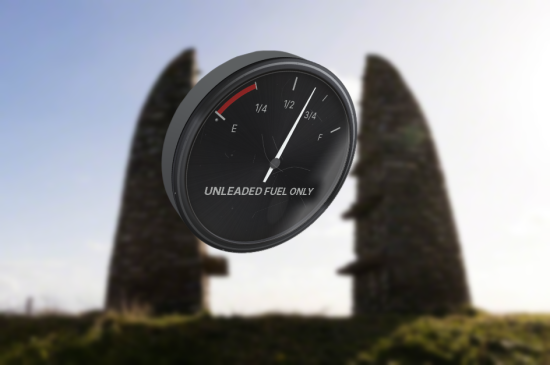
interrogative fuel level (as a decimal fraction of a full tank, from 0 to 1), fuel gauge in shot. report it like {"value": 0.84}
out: {"value": 0.625}
